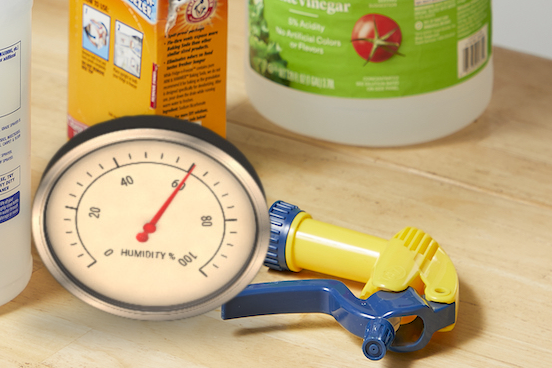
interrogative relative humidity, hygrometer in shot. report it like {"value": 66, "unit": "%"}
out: {"value": 60, "unit": "%"}
